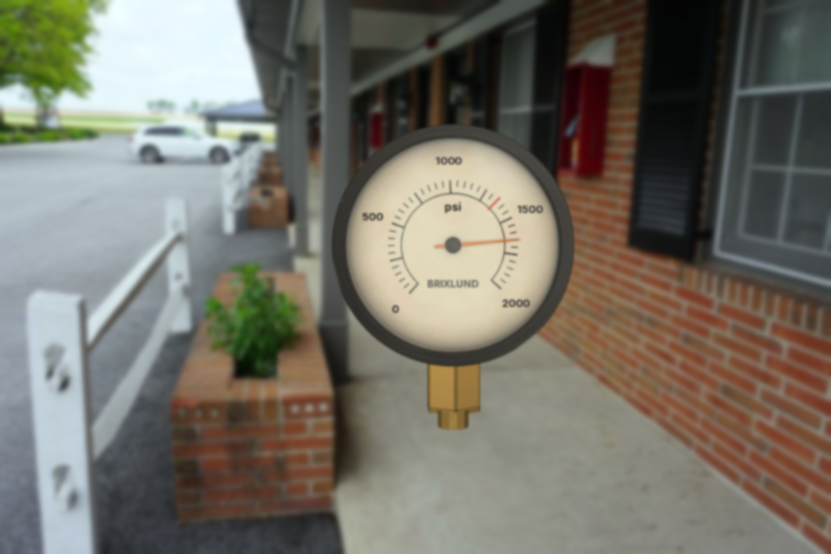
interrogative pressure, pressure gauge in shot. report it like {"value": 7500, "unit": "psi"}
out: {"value": 1650, "unit": "psi"}
